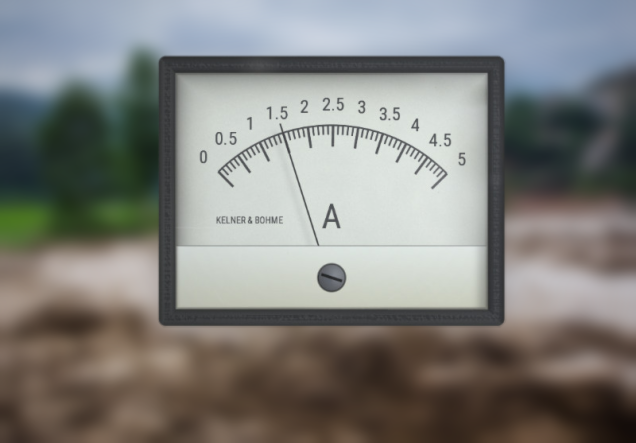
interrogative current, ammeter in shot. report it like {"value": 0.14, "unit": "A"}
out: {"value": 1.5, "unit": "A"}
